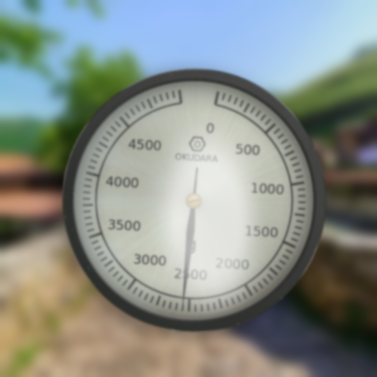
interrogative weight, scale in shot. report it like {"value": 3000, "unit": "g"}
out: {"value": 2550, "unit": "g"}
